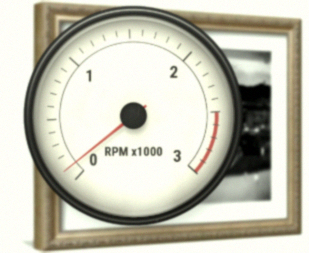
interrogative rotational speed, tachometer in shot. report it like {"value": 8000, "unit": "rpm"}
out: {"value": 100, "unit": "rpm"}
